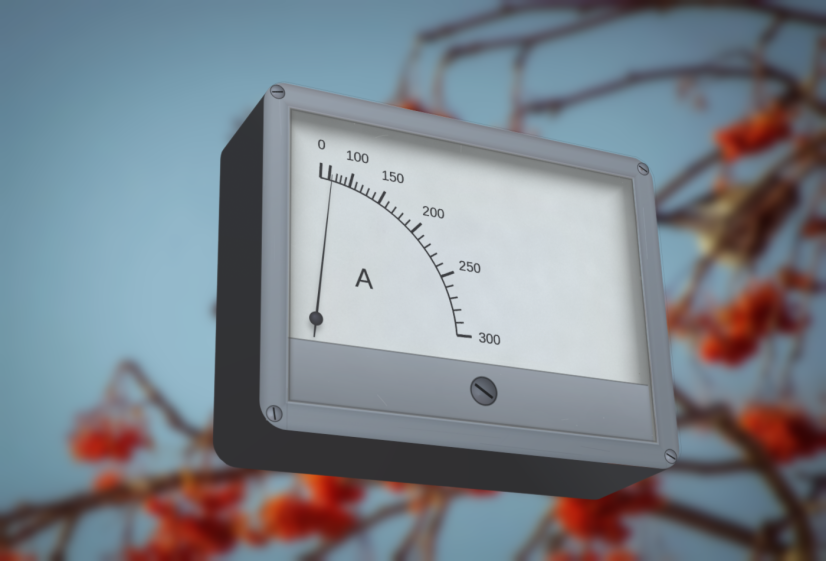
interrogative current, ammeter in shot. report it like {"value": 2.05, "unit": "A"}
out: {"value": 50, "unit": "A"}
